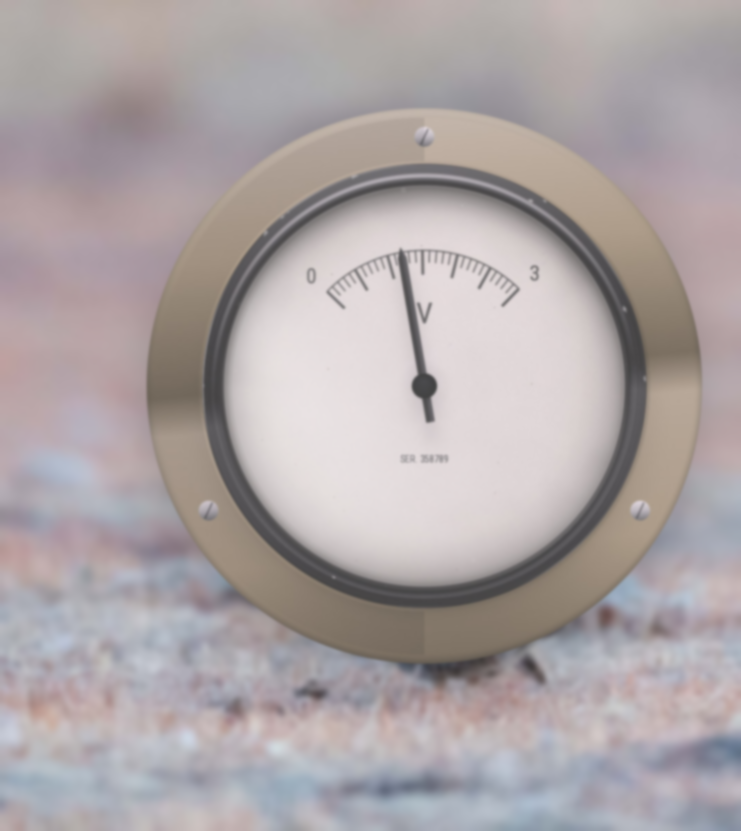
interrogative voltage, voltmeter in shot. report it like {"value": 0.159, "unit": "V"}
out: {"value": 1.2, "unit": "V"}
